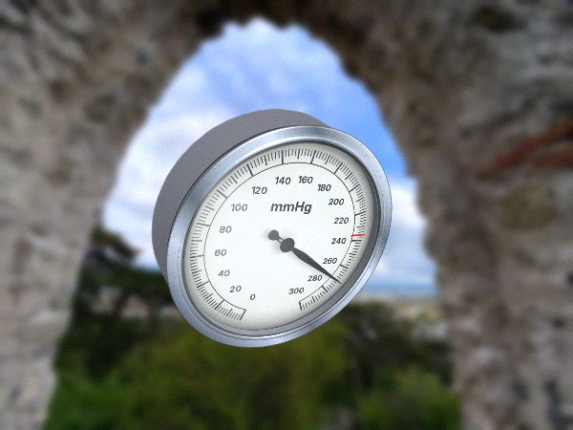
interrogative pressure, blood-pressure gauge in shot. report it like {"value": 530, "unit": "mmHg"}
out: {"value": 270, "unit": "mmHg"}
